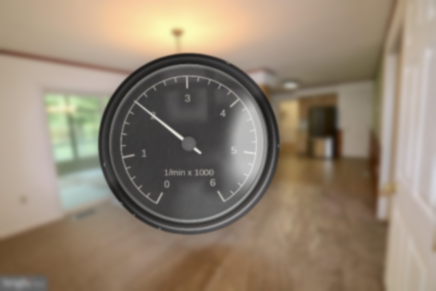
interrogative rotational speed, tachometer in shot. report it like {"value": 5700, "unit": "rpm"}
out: {"value": 2000, "unit": "rpm"}
